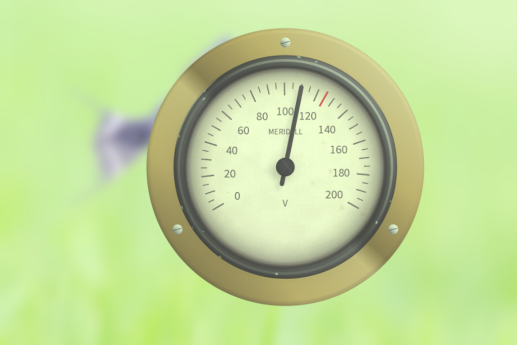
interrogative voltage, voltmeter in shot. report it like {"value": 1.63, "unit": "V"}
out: {"value": 110, "unit": "V"}
